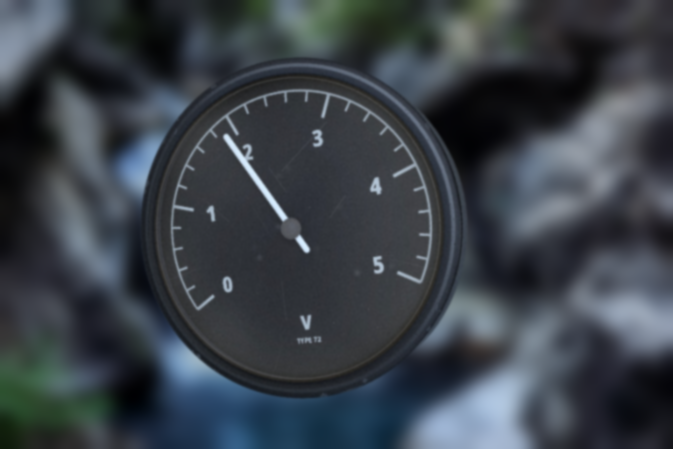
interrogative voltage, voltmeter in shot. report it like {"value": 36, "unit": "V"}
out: {"value": 1.9, "unit": "V"}
